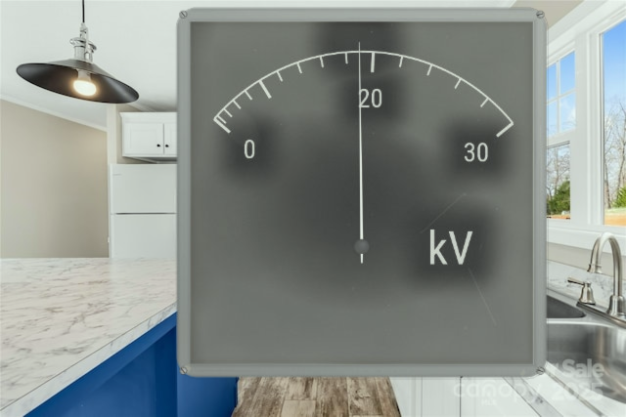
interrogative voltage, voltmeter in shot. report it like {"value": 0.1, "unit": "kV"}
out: {"value": 19, "unit": "kV"}
